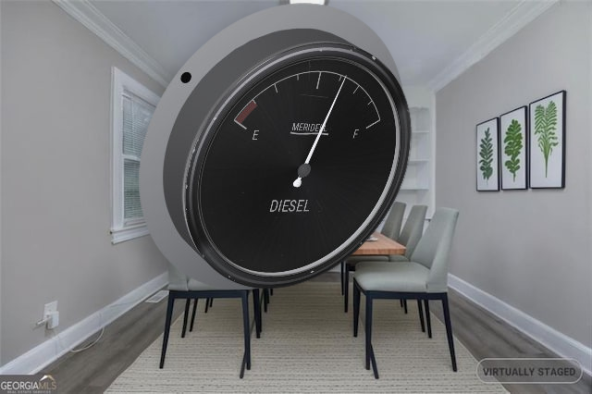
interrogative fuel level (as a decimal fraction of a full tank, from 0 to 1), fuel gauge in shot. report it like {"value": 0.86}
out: {"value": 0.625}
